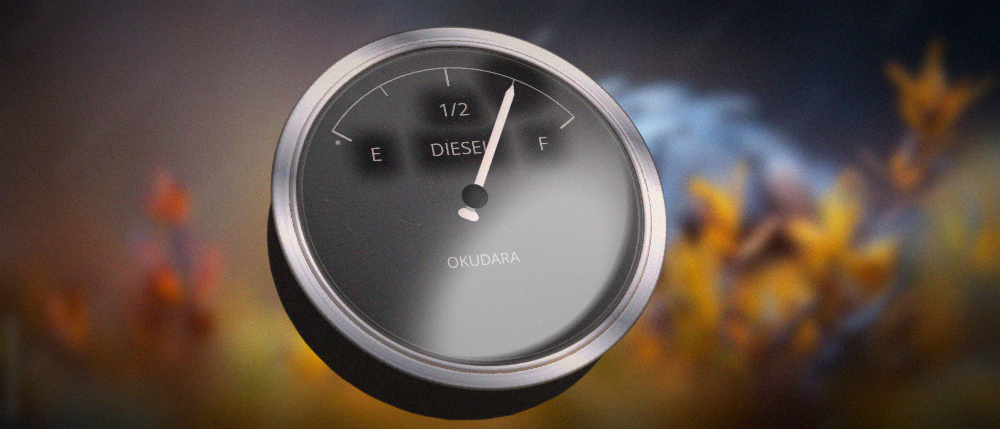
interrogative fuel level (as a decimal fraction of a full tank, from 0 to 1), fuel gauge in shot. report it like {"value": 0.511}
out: {"value": 0.75}
